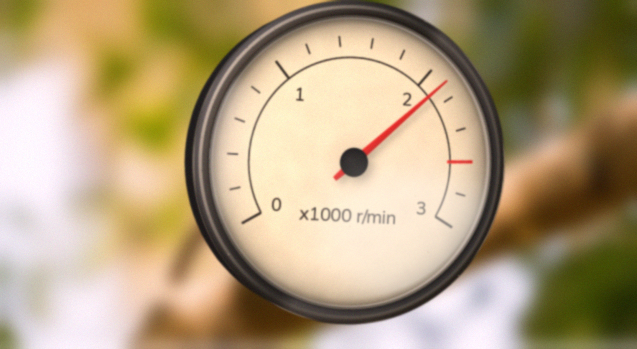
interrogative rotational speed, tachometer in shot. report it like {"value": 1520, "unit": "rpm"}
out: {"value": 2100, "unit": "rpm"}
